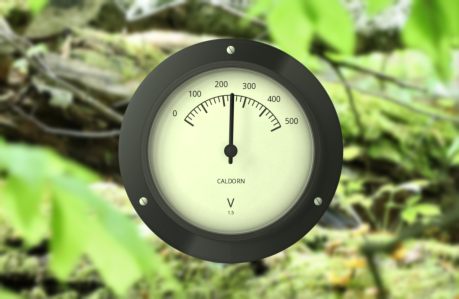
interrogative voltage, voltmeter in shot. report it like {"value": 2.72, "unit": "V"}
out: {"value": 240, "unit": "V"}
